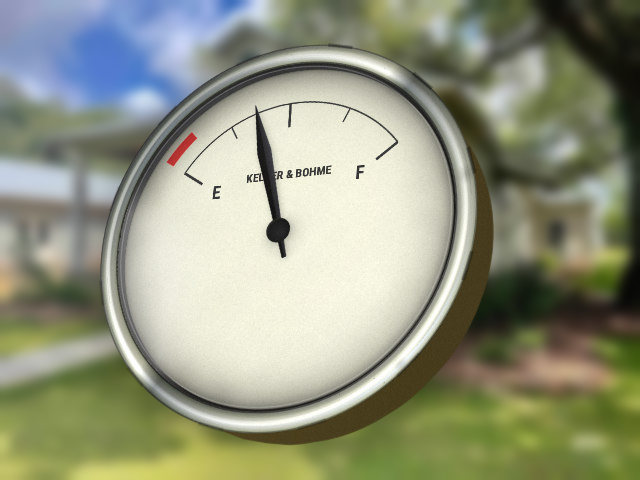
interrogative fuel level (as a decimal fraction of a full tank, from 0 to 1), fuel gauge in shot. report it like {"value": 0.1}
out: {"value": 0.375}
